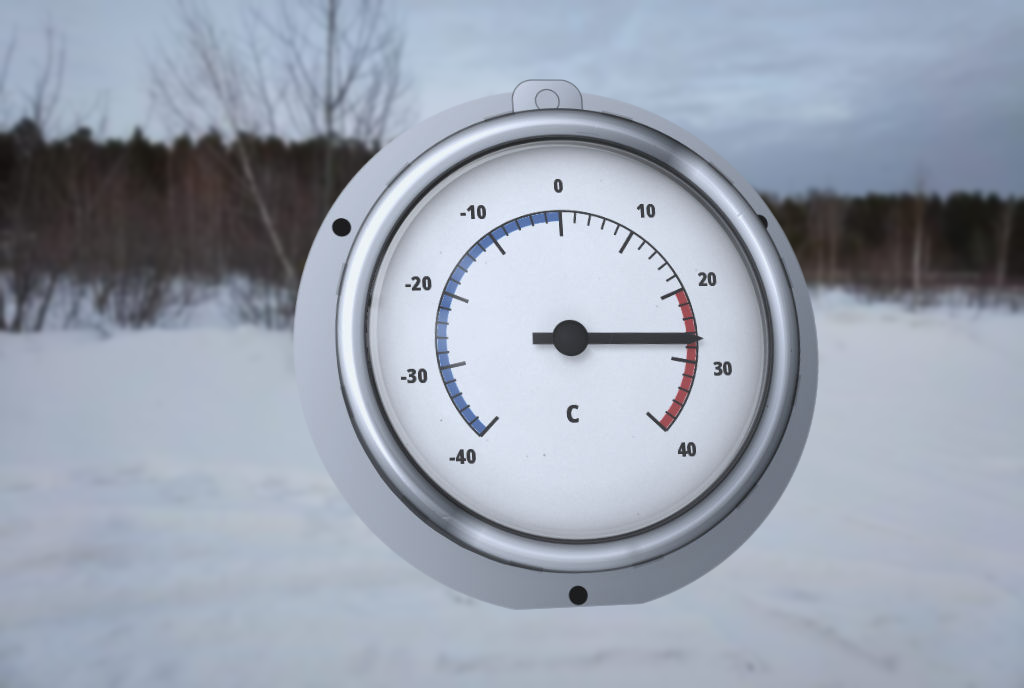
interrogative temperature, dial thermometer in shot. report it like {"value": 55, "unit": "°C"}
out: {"value": 27, "unit": "°C"}
